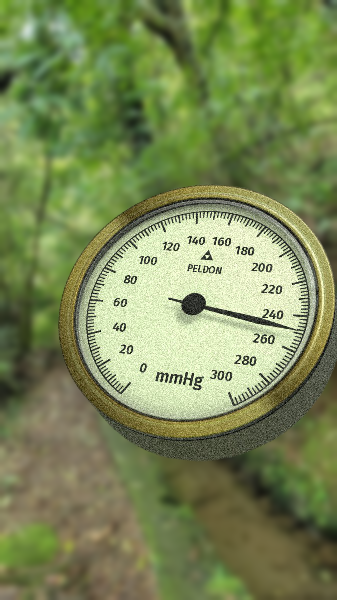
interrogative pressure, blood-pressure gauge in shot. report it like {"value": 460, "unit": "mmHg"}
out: {"value": 250, "unit": "mmHg"}
